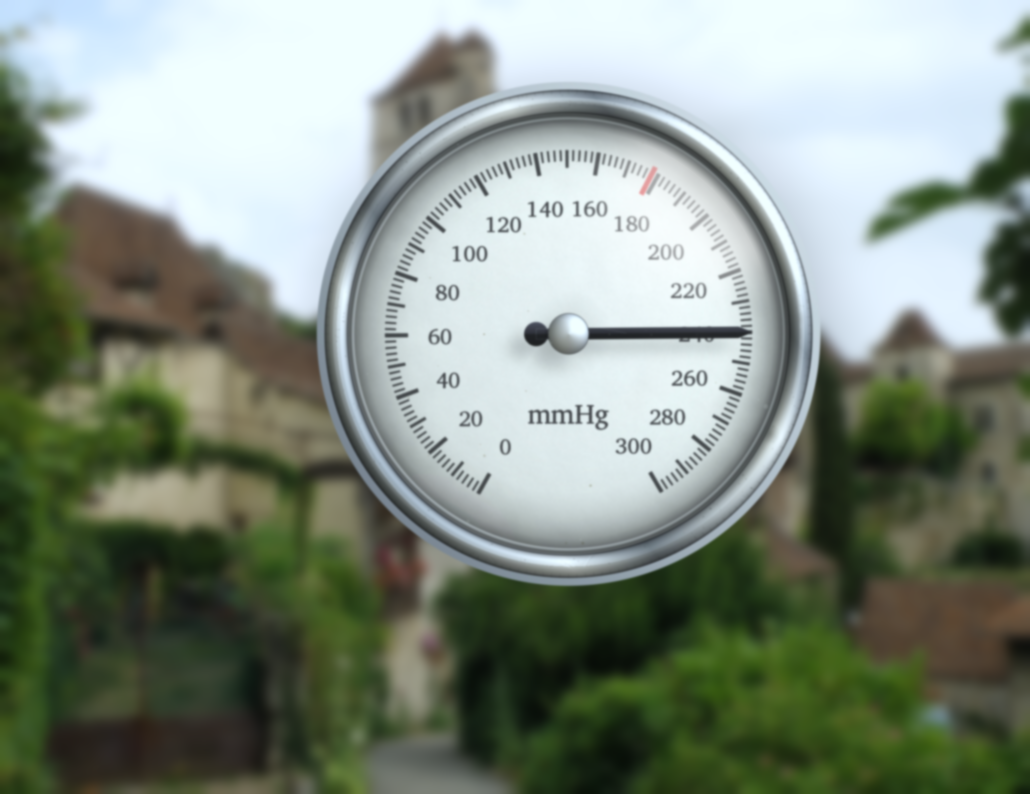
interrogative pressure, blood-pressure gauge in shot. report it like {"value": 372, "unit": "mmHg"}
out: {"value": 240, "unit": "mmHg"}
